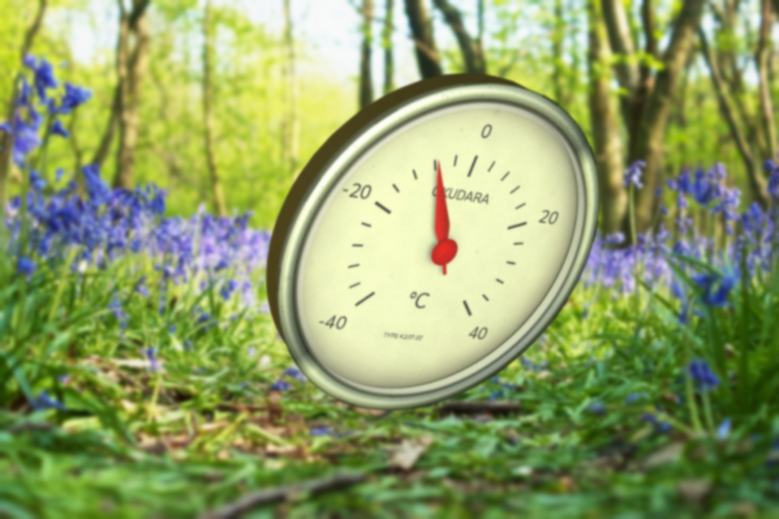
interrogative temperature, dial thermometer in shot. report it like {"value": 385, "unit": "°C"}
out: {"value": -8, "unit": "°C"}
